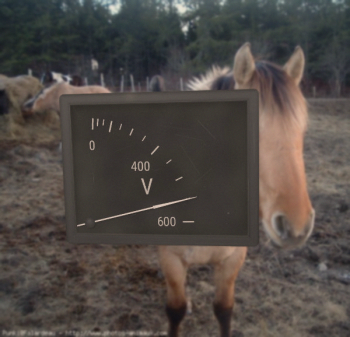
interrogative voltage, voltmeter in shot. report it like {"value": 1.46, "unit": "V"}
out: {"value": 550, "unit": "V"}
